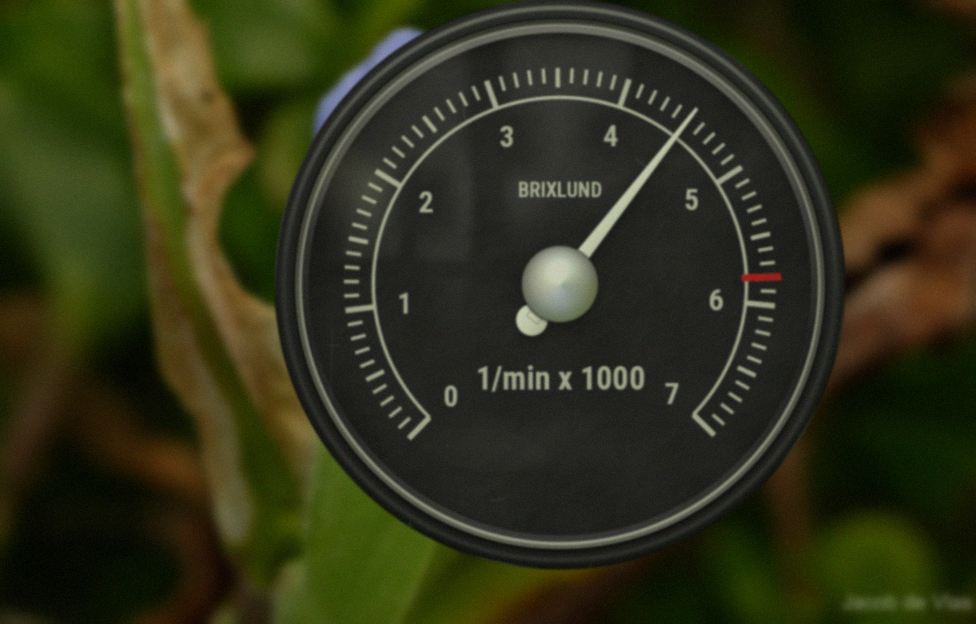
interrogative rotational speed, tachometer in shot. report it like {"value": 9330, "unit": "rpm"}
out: {"value": 4500, "unit": "rpm"}
